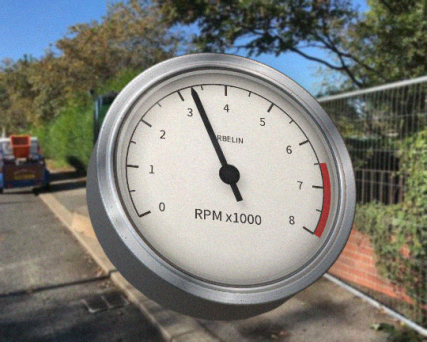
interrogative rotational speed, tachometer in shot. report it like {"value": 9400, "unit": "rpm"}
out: {"value": 3250, "unit": "rpm"}
